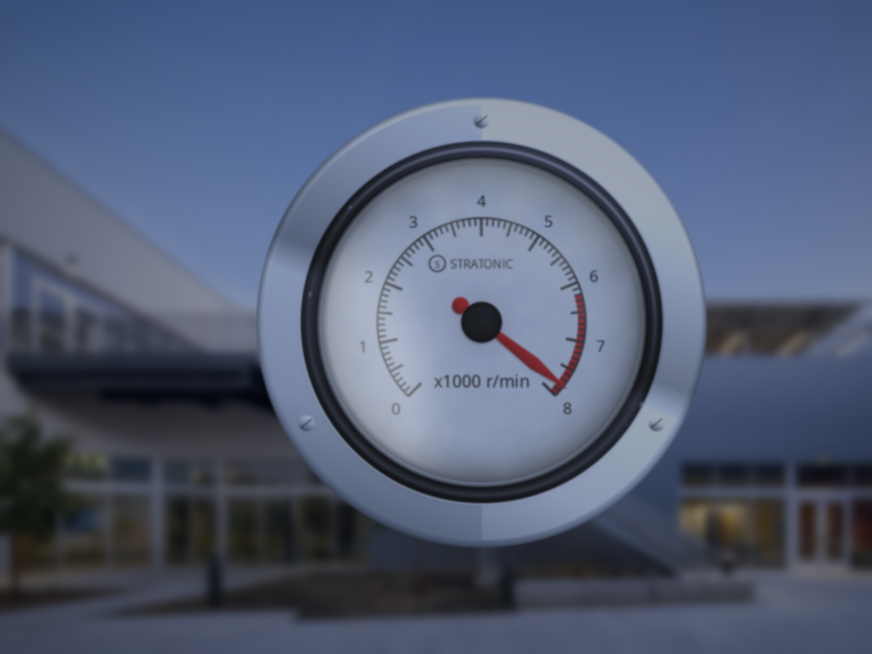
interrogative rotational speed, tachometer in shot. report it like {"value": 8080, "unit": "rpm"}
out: {"value": 7800, "unit": "rpm"}
